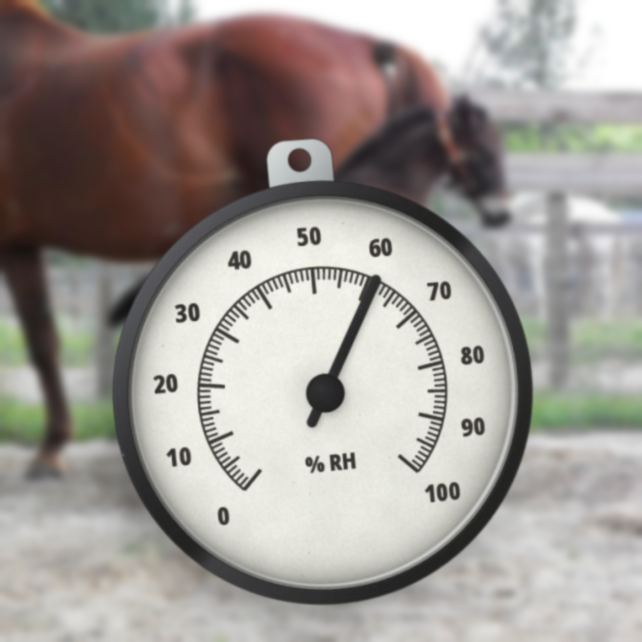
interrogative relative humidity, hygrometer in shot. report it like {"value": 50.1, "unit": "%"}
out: {"value": 61, "unit": "%"}
